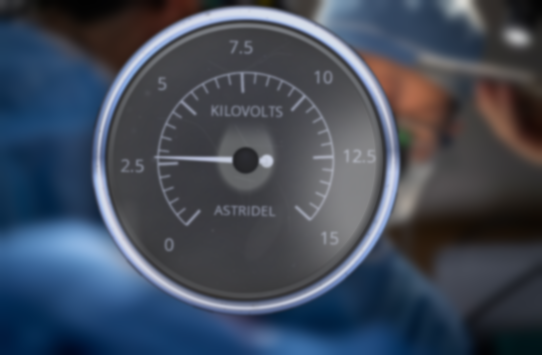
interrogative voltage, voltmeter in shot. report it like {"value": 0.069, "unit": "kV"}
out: {"value": 2.75, "unit": "kV"}
